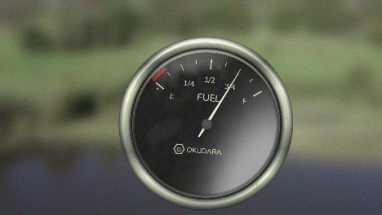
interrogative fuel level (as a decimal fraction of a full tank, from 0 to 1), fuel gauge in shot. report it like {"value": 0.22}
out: {"value": 0.75}
